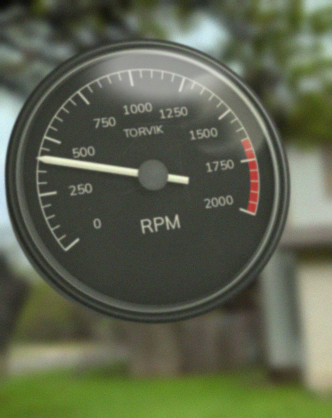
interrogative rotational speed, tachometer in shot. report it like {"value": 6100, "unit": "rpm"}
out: {"value": 400, "unit": "rpm"}
